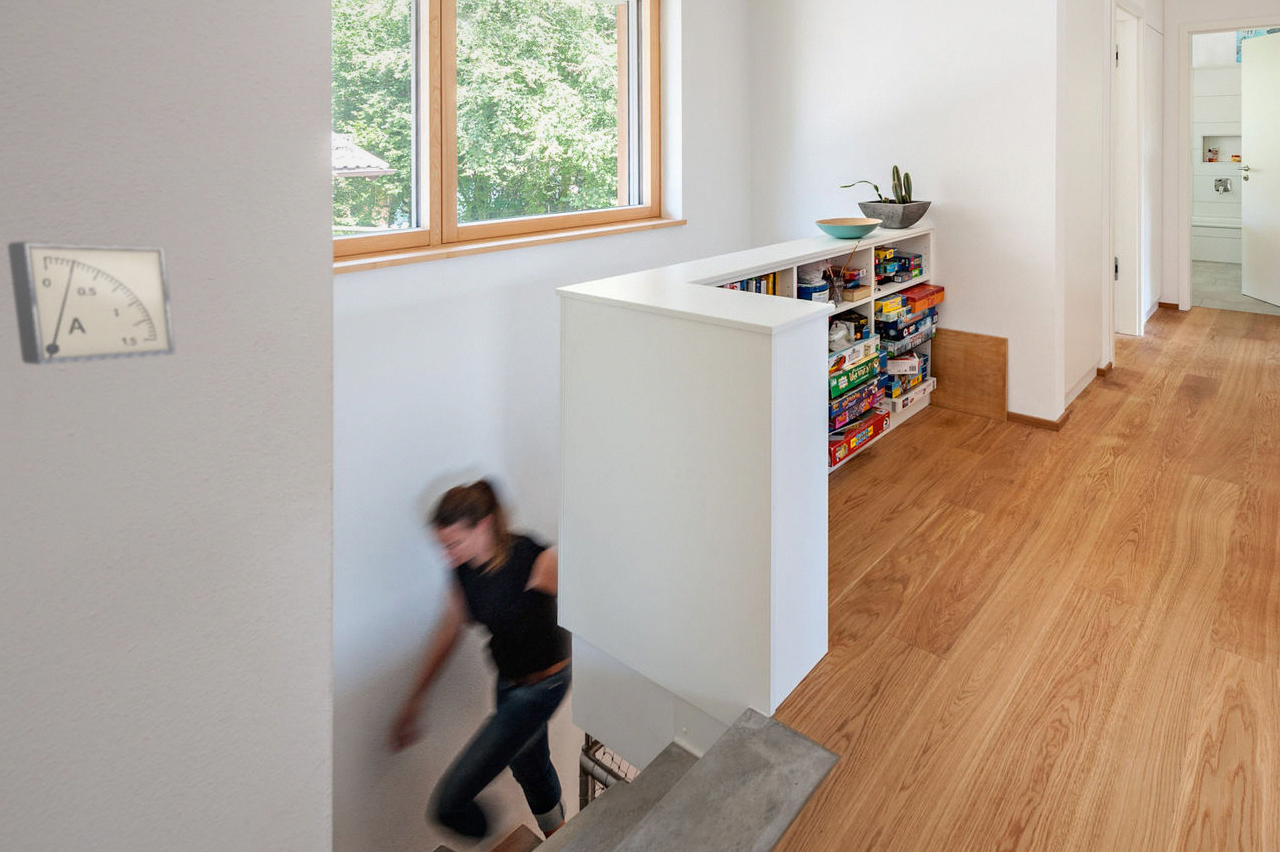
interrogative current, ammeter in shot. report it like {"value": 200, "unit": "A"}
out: {"value": 0.25, "unit": "A"}
